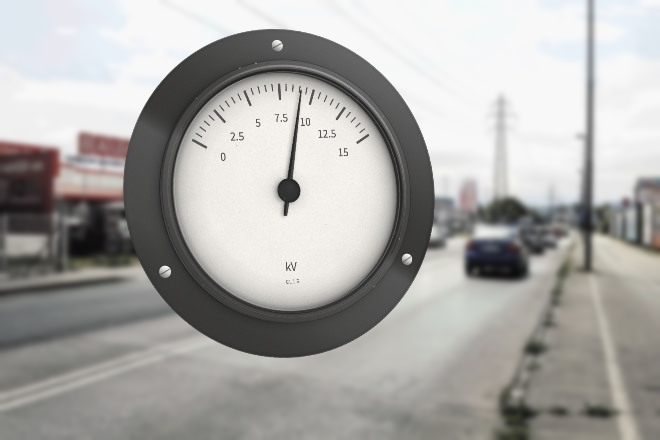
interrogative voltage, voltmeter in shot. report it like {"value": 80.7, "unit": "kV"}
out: {"value": 9, "unit": "kV"}
